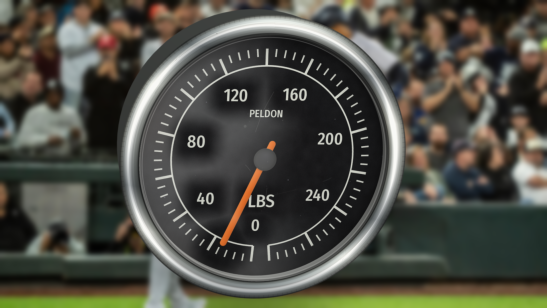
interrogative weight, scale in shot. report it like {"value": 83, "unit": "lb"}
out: {"value": 16, "unit": "lb"}
